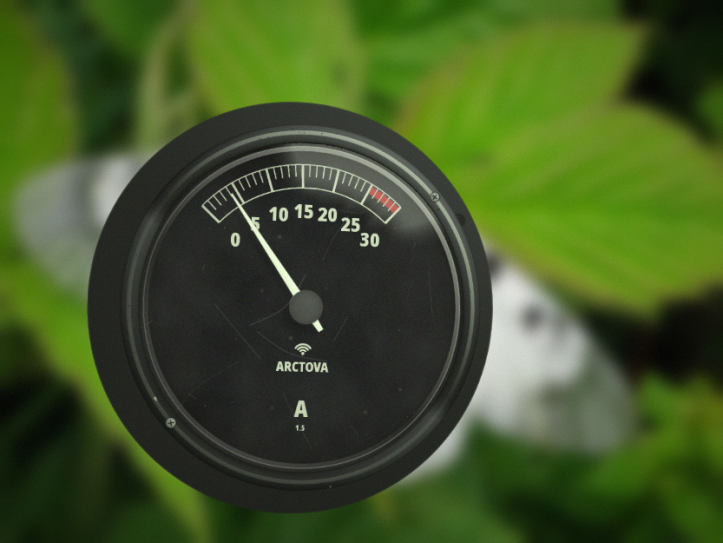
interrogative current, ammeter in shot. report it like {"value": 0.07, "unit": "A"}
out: {"value": 4, "unit": "A"}
